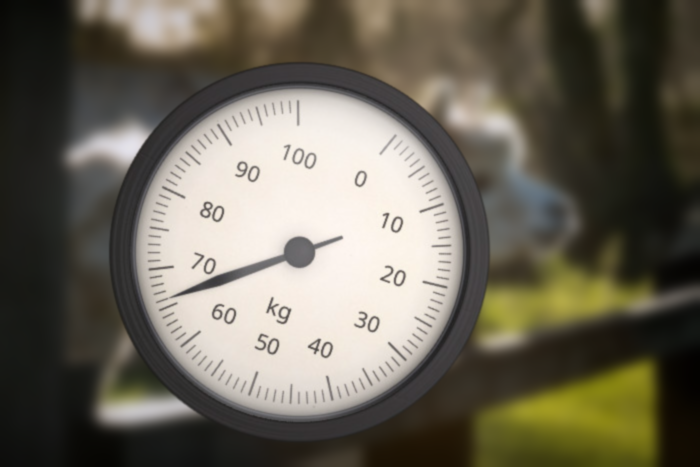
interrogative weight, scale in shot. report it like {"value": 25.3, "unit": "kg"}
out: {"value": 66, "unit": "kg"}
